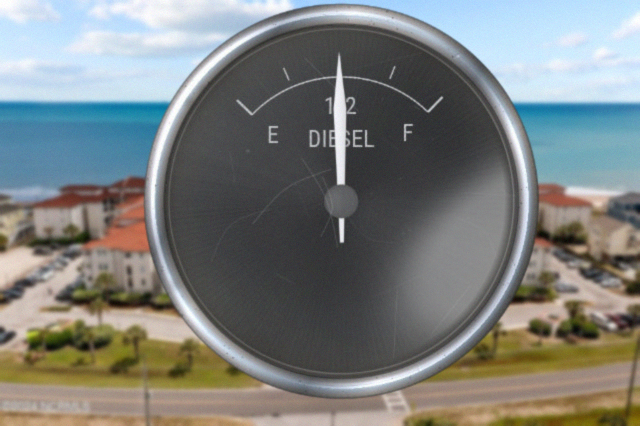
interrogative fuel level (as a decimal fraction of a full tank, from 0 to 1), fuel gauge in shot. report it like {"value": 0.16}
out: {"value": 0.5}
